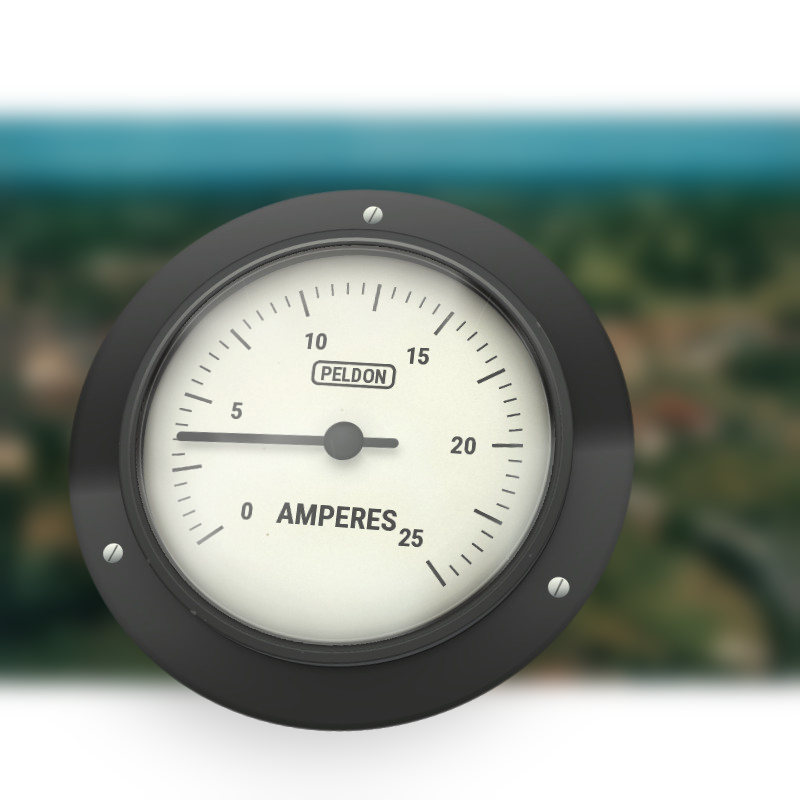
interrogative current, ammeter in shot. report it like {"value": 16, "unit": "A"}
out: {"value": 3.5, "unit": "A"}
